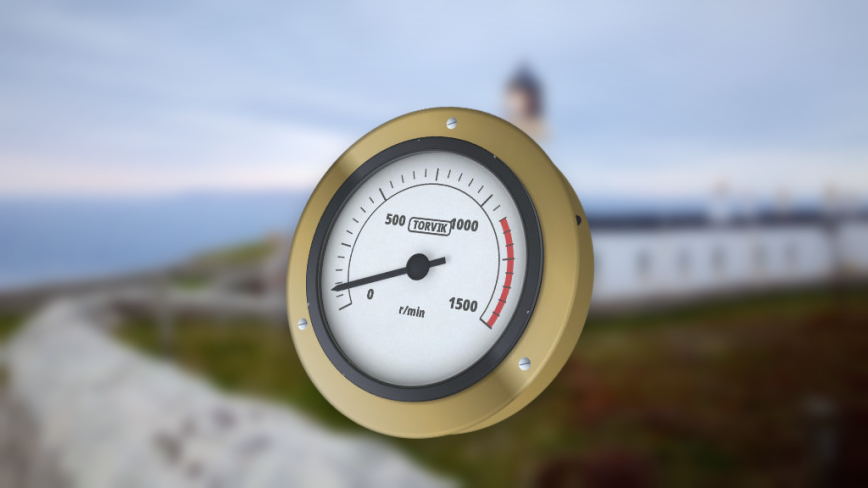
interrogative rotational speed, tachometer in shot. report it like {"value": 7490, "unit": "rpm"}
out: {"value": 75, "unit": "rpm"}
